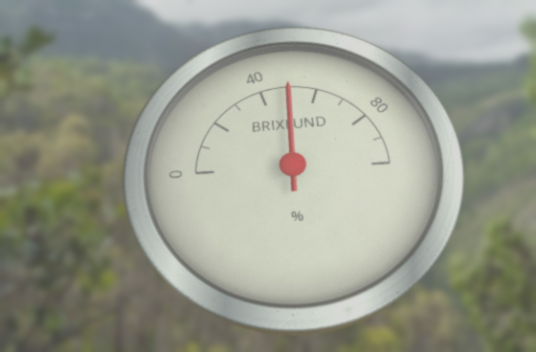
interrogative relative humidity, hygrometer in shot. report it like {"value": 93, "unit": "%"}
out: {"value": 50, "unit": "%"}
